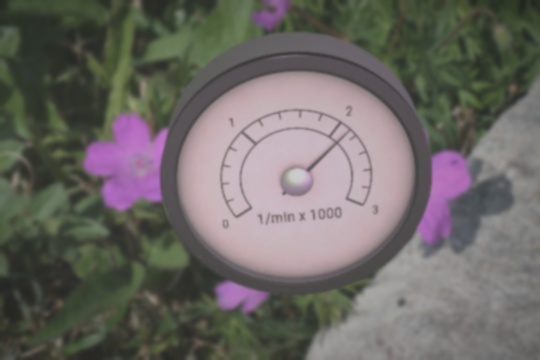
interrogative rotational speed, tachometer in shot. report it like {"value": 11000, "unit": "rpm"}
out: {"value": 2100, "unit": "rpm"}
